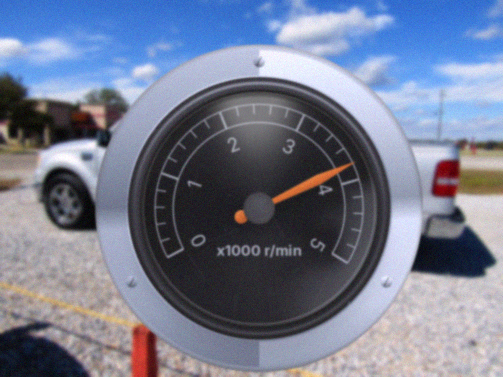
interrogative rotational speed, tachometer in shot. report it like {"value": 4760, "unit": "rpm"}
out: {"value": 3800, "unit": "rpm"}
